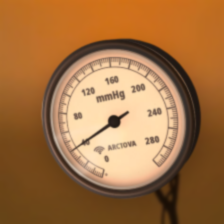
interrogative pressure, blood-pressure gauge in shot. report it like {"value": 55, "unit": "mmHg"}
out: {"value": 40, "unit": "mmHg"}
